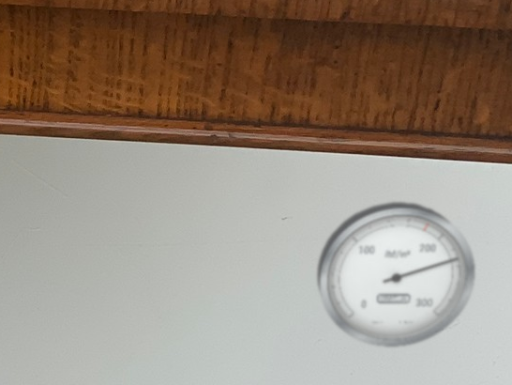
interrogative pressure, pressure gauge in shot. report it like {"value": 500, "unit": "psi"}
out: {"value": 230, "unit": "psi"}
